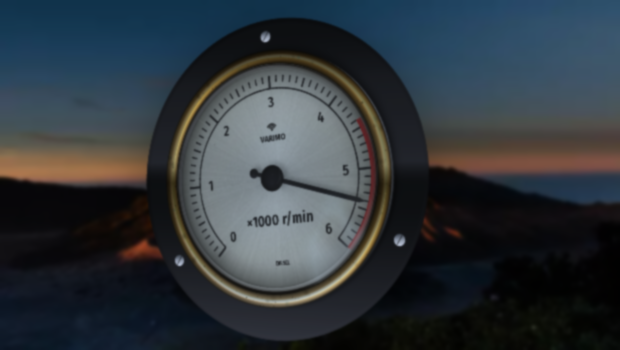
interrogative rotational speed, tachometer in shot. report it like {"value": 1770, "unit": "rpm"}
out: {"value": 5400, "unit": "rpm"}
